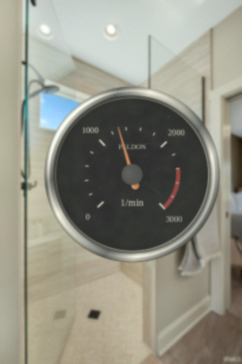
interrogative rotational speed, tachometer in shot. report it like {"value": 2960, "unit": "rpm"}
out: {"value": 1300, "unit": "rpm"}
